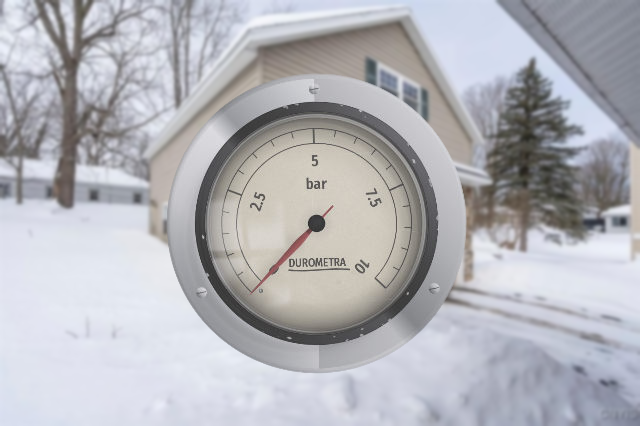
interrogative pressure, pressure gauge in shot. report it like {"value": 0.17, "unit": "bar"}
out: {"value": 0, "unit": "bar"}
